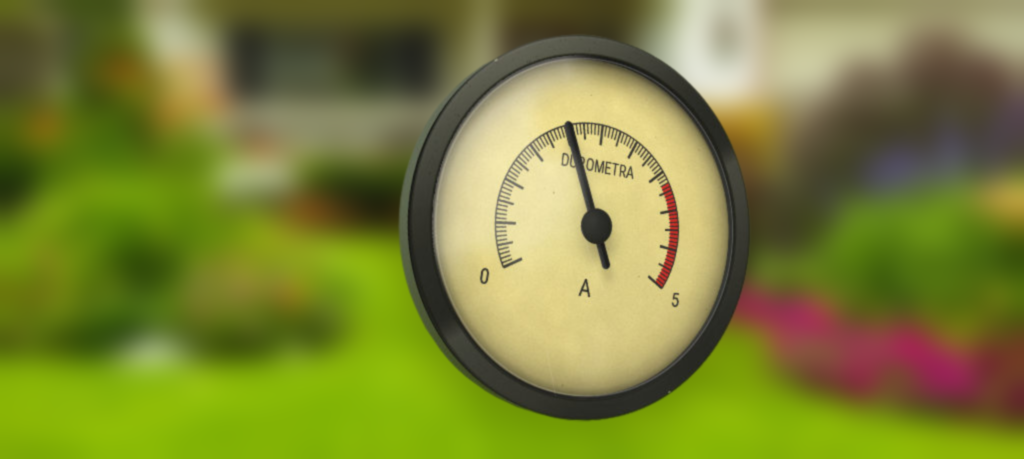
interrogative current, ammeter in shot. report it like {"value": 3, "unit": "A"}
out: {"value": 2, "unit": "A"}
